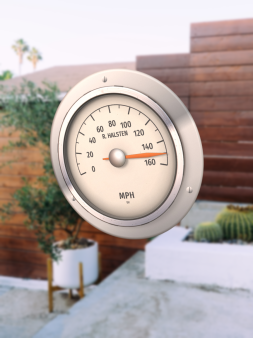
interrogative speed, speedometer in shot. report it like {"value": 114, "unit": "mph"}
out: {"value": 150, "unit": "mph"}
